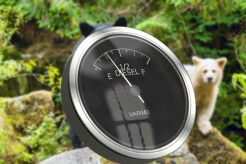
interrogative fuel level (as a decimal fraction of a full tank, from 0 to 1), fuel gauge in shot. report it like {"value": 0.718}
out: {"value": 0.25}
